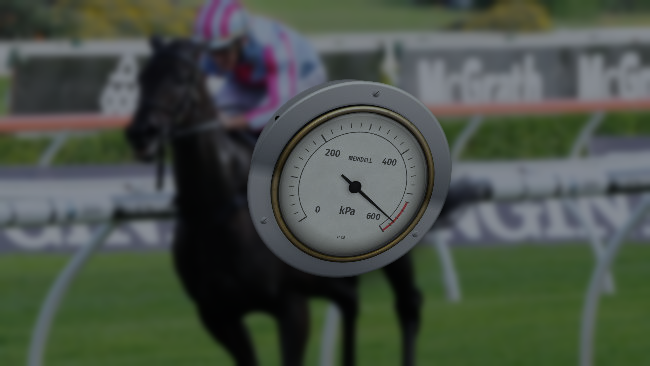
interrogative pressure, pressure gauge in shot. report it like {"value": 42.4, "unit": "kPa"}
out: {"value": 570, "unit": "kPa"}
